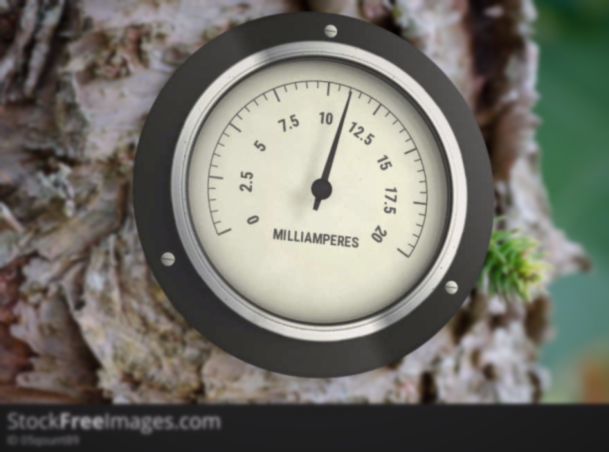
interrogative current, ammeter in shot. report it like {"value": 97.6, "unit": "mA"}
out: {"value": 11, "unit": "mA"}
